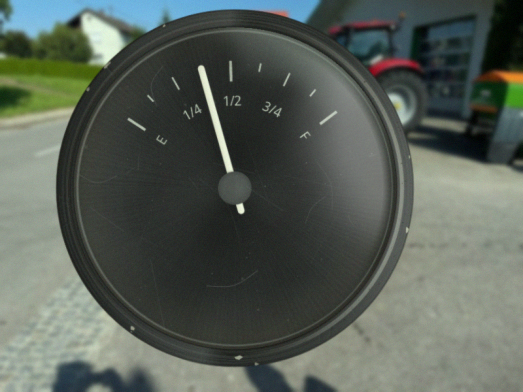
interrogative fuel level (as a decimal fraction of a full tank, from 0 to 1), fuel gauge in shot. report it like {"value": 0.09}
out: {"value": 0.375}
